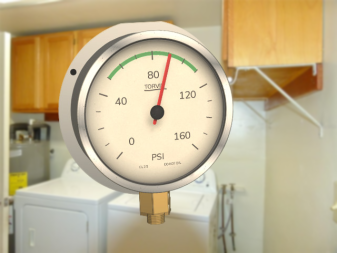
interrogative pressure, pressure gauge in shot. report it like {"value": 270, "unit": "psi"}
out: {"value": 90, "unit": "psi"}
